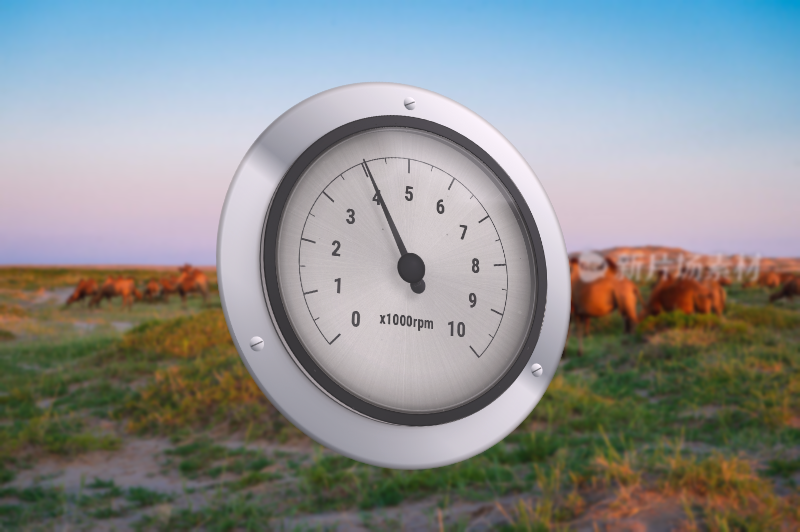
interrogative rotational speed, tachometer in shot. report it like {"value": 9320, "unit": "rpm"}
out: {"value": 4000, "unit": "rpm"}
